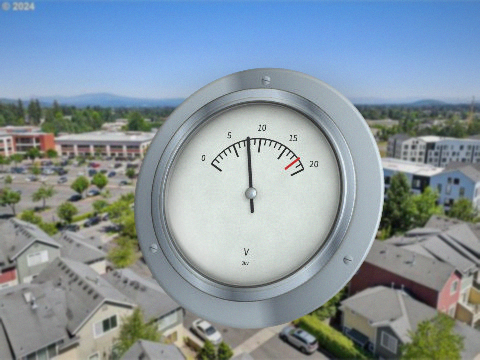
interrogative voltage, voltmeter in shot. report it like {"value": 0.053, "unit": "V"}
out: {"value": 8, "unit": "V"}
